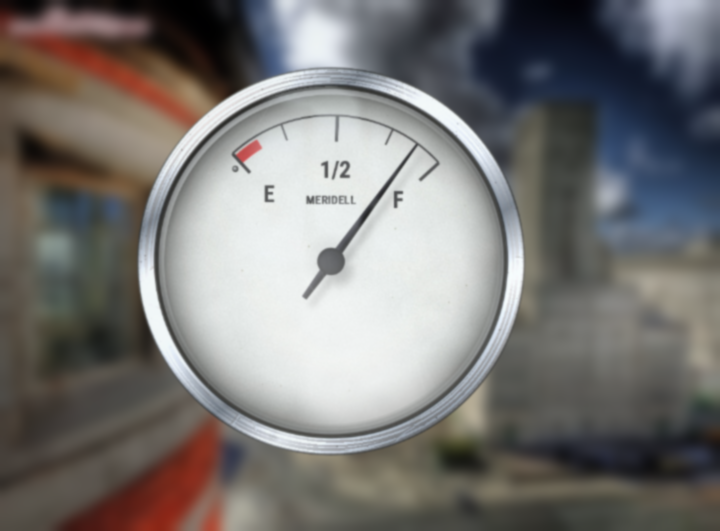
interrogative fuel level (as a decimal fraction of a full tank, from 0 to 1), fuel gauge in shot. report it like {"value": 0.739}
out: {"value": 0.875}
